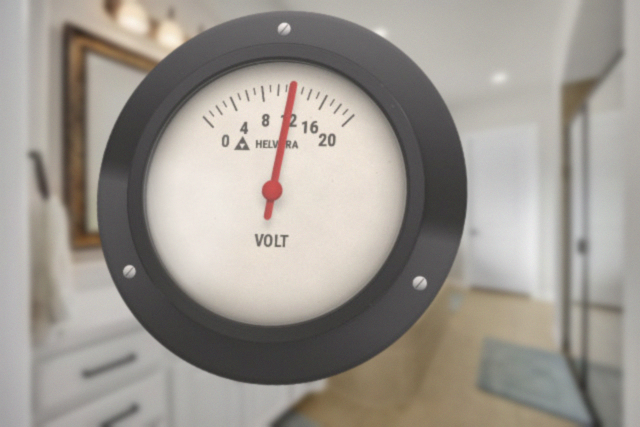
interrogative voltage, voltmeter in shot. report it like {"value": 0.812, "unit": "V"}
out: {"value": 12, "unit": "V"}
